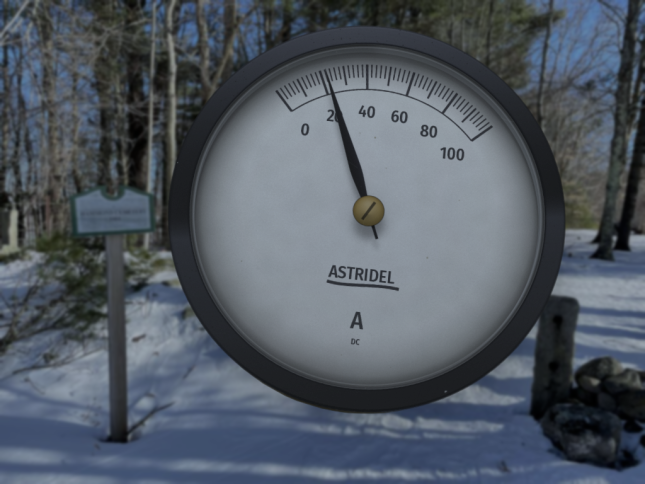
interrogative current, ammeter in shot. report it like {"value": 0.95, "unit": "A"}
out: {"value": 22, "unit": "A"}
